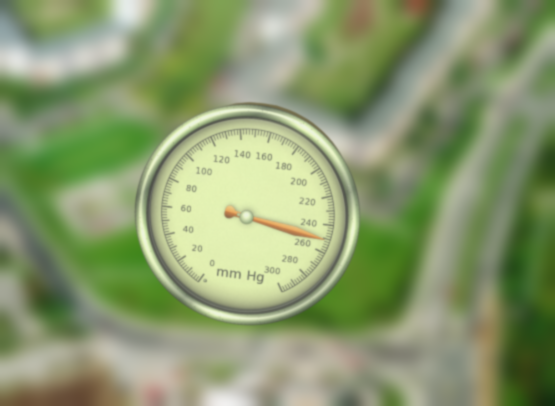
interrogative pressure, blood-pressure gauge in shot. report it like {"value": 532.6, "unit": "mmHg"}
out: {"value": 250, "unit": "mmHg"}
